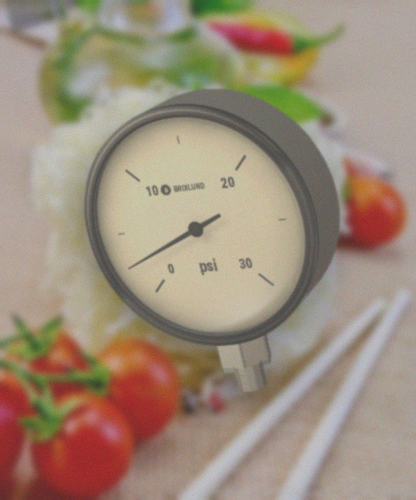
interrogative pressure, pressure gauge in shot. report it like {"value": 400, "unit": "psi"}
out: {"value": 2.5, "unit": "psi"}
